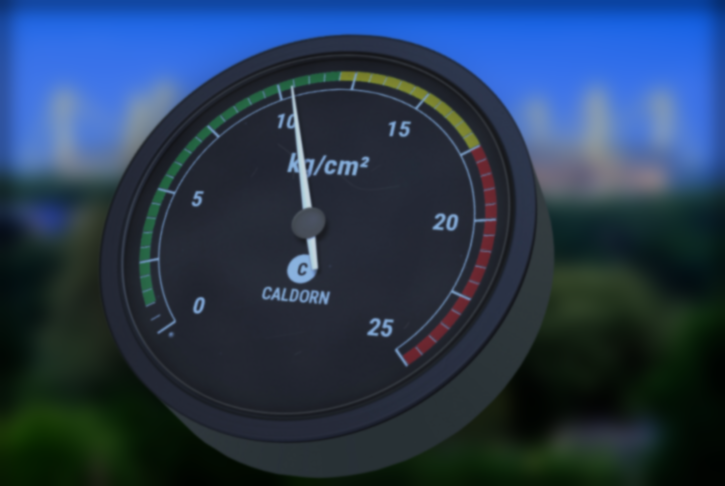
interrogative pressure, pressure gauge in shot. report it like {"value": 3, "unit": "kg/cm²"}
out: {"value": 10.5, "unit": "kg/cm²"}
